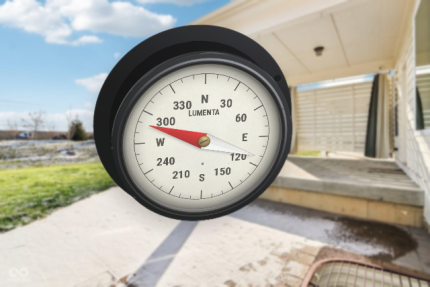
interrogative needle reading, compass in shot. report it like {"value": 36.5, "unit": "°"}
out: {"value": 290, "unit": "°"}
